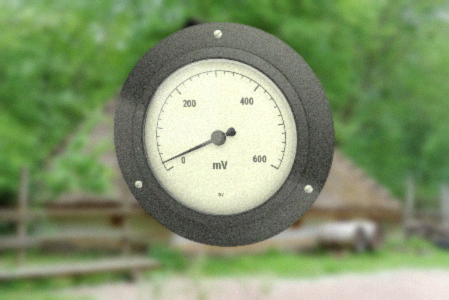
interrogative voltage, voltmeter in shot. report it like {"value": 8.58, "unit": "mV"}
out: {"value": 20, "unit": "mV"}
